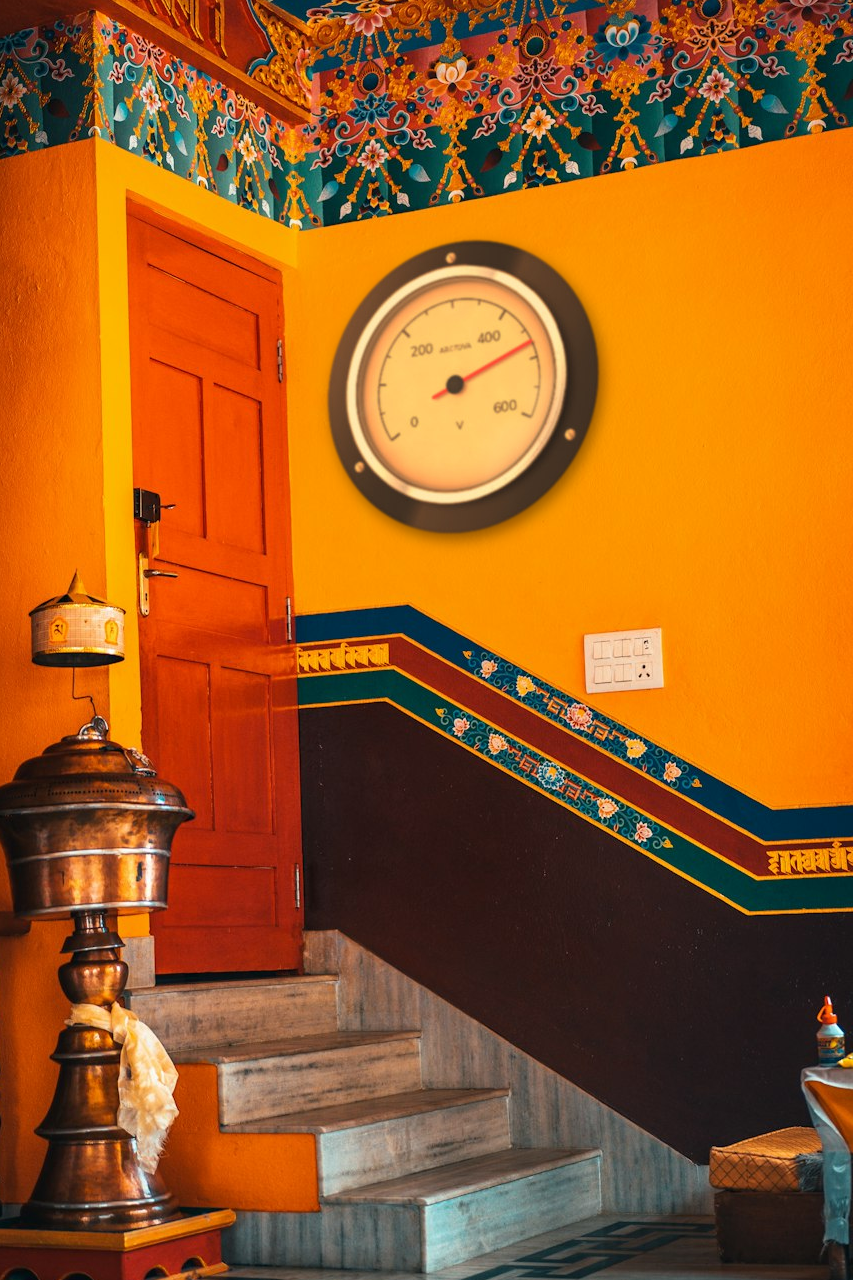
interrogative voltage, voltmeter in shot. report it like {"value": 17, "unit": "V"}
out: {"value": 475, "unit": "V"}
